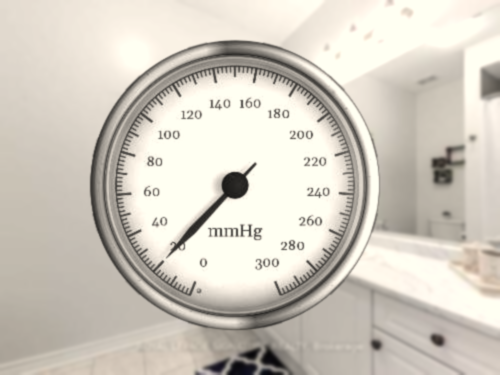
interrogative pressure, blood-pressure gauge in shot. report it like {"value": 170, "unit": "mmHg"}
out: {"value": 20, "unit": "mmHg"}
